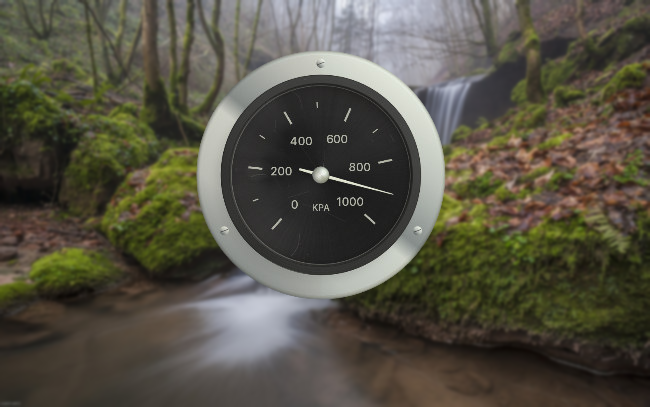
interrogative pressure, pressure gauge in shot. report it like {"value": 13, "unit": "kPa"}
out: {"value": 900, "unit": "kPa"}
